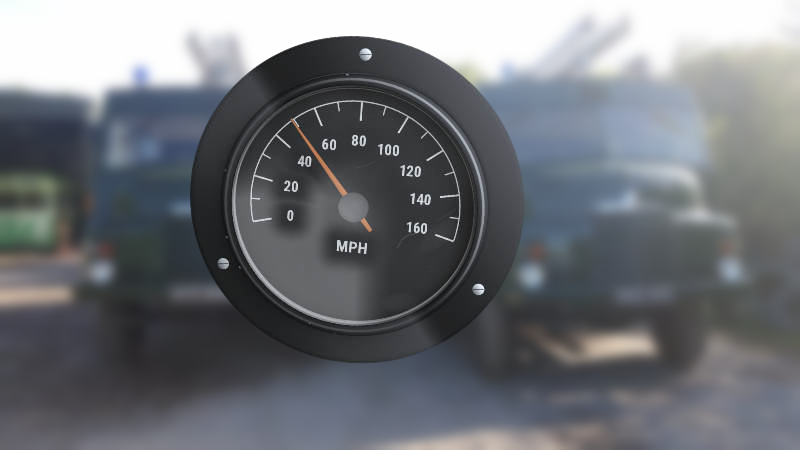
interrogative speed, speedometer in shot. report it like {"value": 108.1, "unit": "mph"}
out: {"value": 50, "unit": "mph"}
